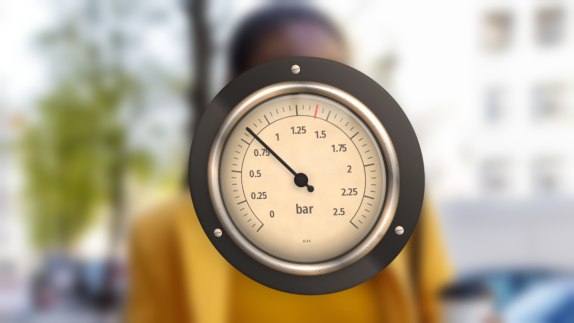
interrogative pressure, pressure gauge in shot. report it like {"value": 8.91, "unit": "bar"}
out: {"value": 0.85, "unit": "bar"}
